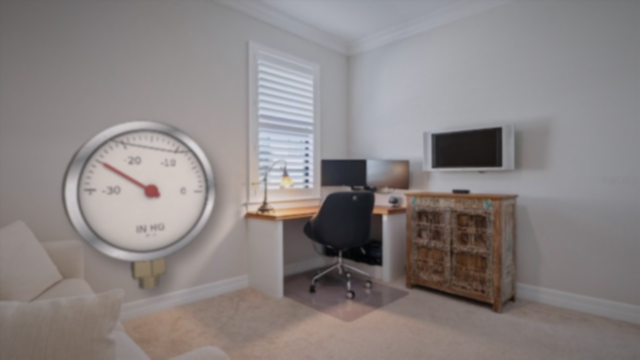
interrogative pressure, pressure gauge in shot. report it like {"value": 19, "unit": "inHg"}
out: {"value": -25, "unit": "inHg"}
